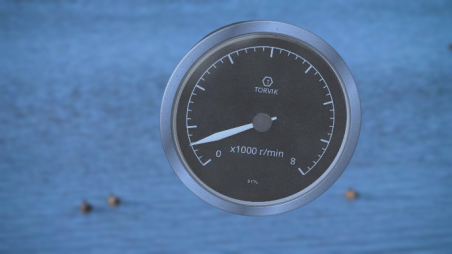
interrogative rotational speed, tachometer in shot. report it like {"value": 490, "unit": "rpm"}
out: {"value": 600, "unit": "rpm"}
